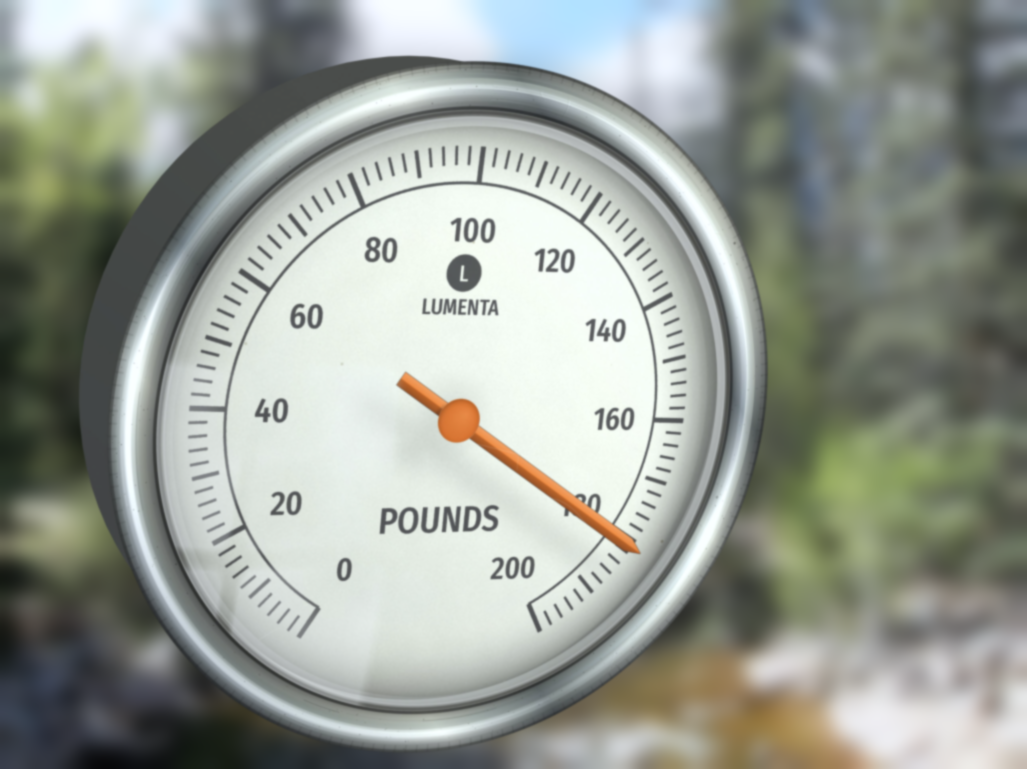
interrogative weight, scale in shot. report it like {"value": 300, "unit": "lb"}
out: {"value": 181, "unit": "lb"}
